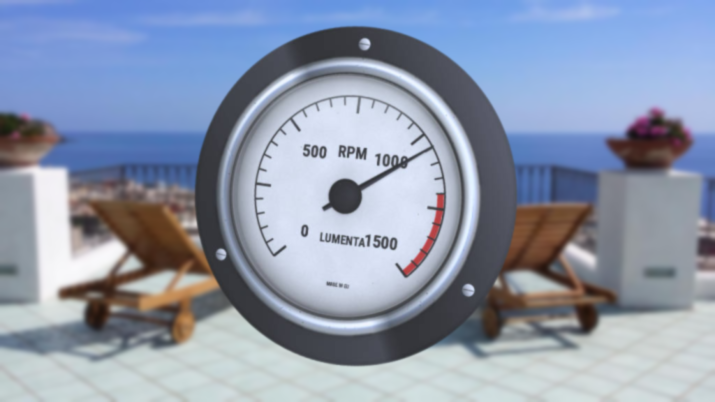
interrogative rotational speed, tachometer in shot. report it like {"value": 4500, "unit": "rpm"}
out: {"value": 1050, "unit": "rpm"}
